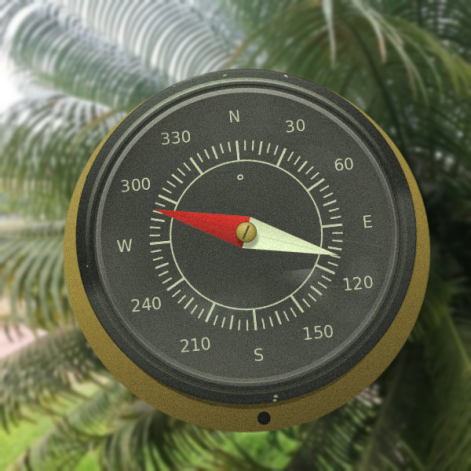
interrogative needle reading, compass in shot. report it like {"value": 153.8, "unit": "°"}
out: {"value": 290, "unit": "°"}
